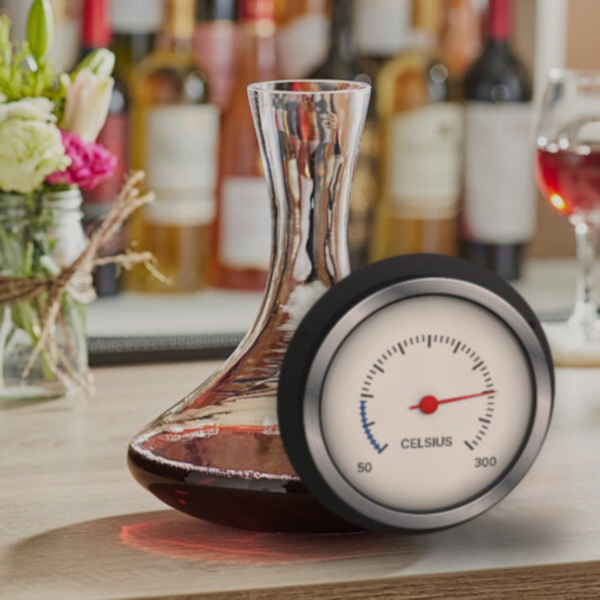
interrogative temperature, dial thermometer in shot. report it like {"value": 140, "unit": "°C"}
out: {"value": 250, "unit": "°C"}
